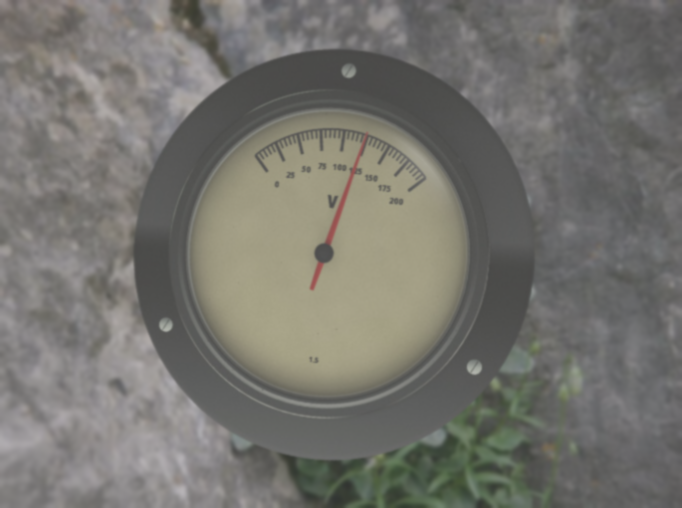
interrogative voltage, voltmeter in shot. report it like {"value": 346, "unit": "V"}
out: {"value": 125, "unit": "V"}
